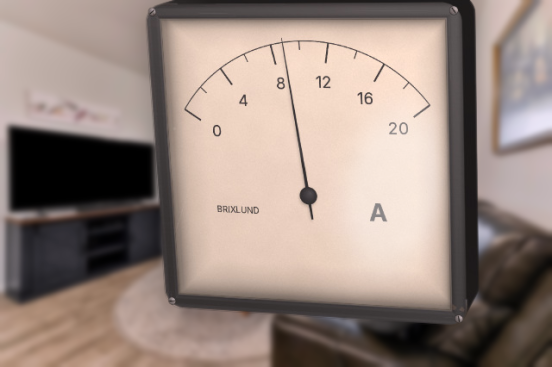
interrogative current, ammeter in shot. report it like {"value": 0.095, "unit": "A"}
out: {"value": 9, "unit": "A"}
